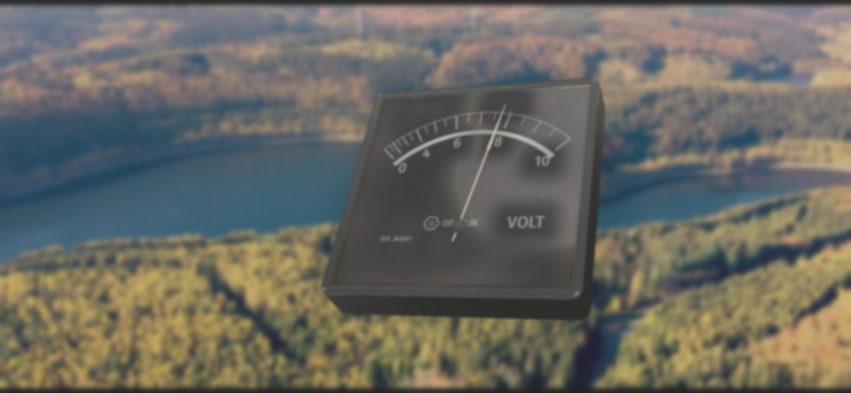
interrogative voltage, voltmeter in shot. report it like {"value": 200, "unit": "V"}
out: {"value": 7.75, "unit": "V"}
